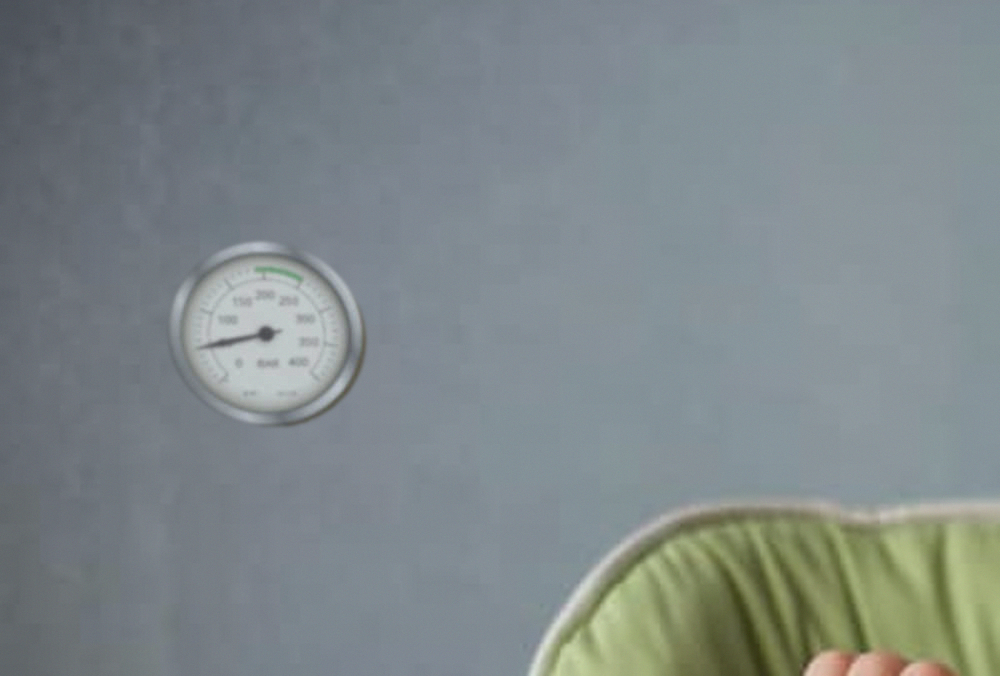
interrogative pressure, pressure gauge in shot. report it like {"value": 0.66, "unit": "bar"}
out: {"value": 50, "unit": "bar"}
